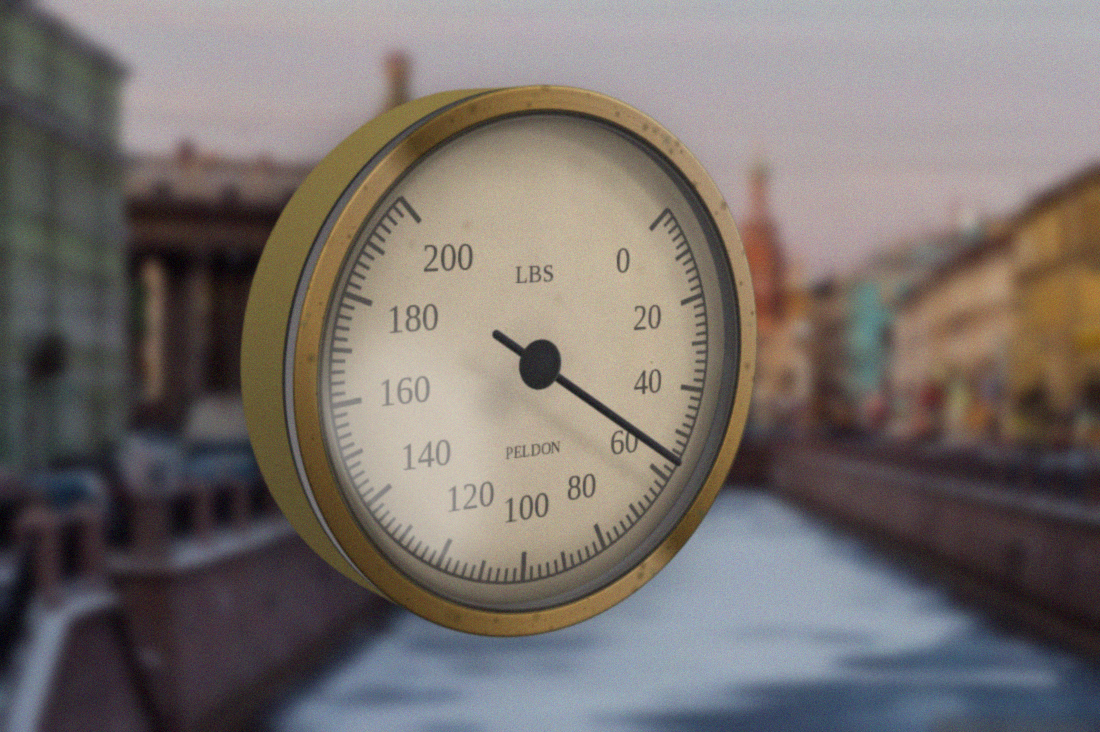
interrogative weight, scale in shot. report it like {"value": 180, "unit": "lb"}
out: {"value": 56, "unit": "lb"}
